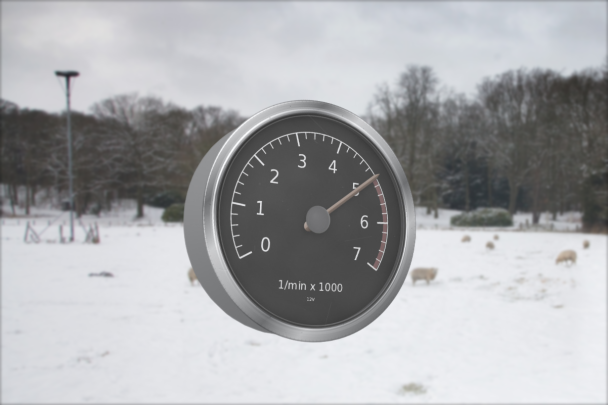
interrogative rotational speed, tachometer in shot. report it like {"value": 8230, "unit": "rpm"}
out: {"value": 5000, "unit": "rpm"}
